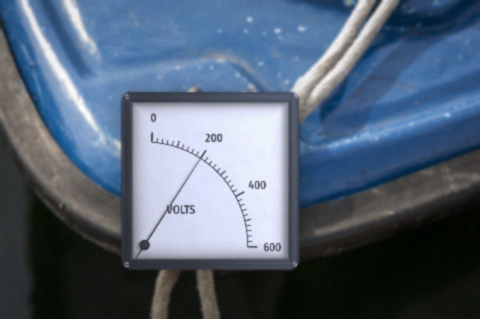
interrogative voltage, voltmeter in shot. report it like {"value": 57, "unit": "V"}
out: {"value": 200, "unit": "V"}
